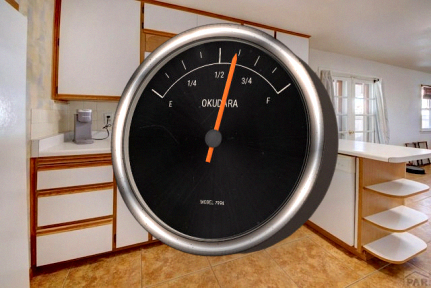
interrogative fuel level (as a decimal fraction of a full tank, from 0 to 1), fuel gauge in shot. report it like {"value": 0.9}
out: {"value": 0.625}
